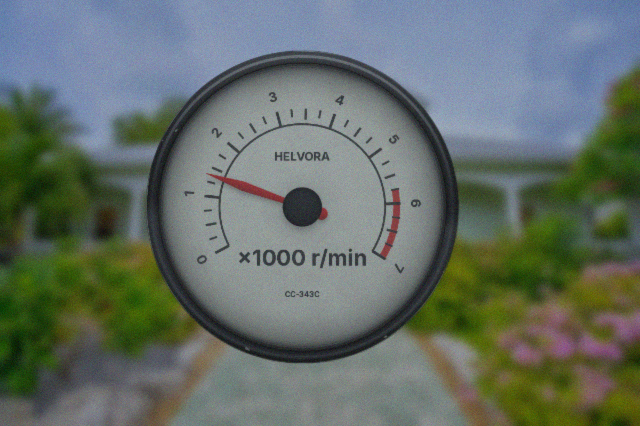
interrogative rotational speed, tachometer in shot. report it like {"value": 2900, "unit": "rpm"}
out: {"value": 1375, "unit": "rpm"}
